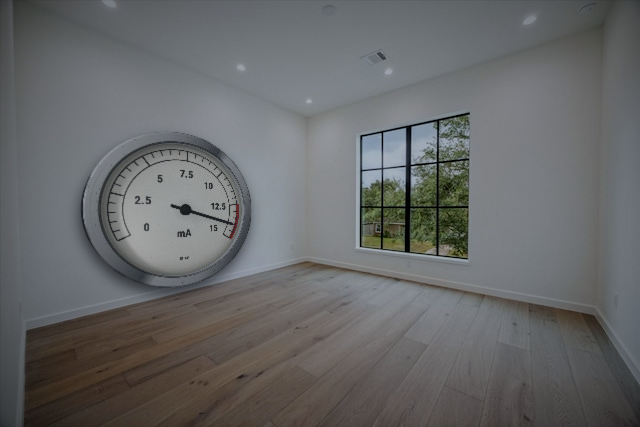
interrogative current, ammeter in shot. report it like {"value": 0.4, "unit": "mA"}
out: {"value": 14, "unit": "mA"}
